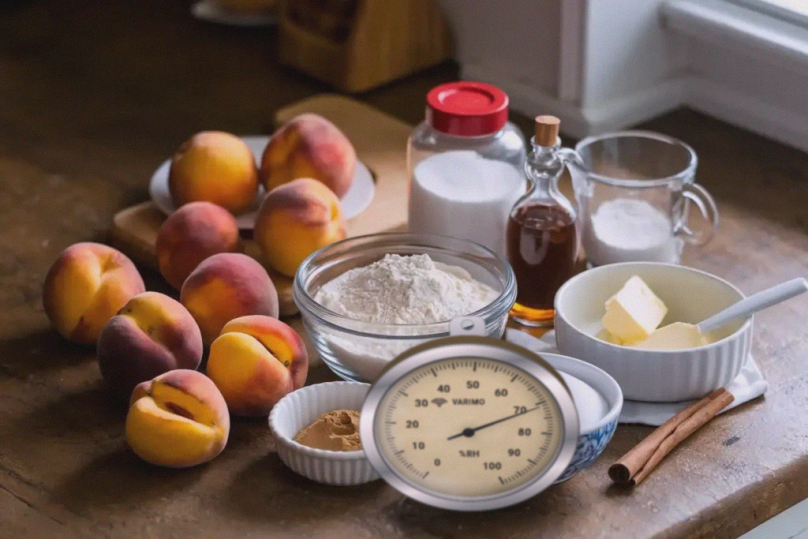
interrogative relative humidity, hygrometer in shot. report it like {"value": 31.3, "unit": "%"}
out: {"value": 70, "unit": "%"}
